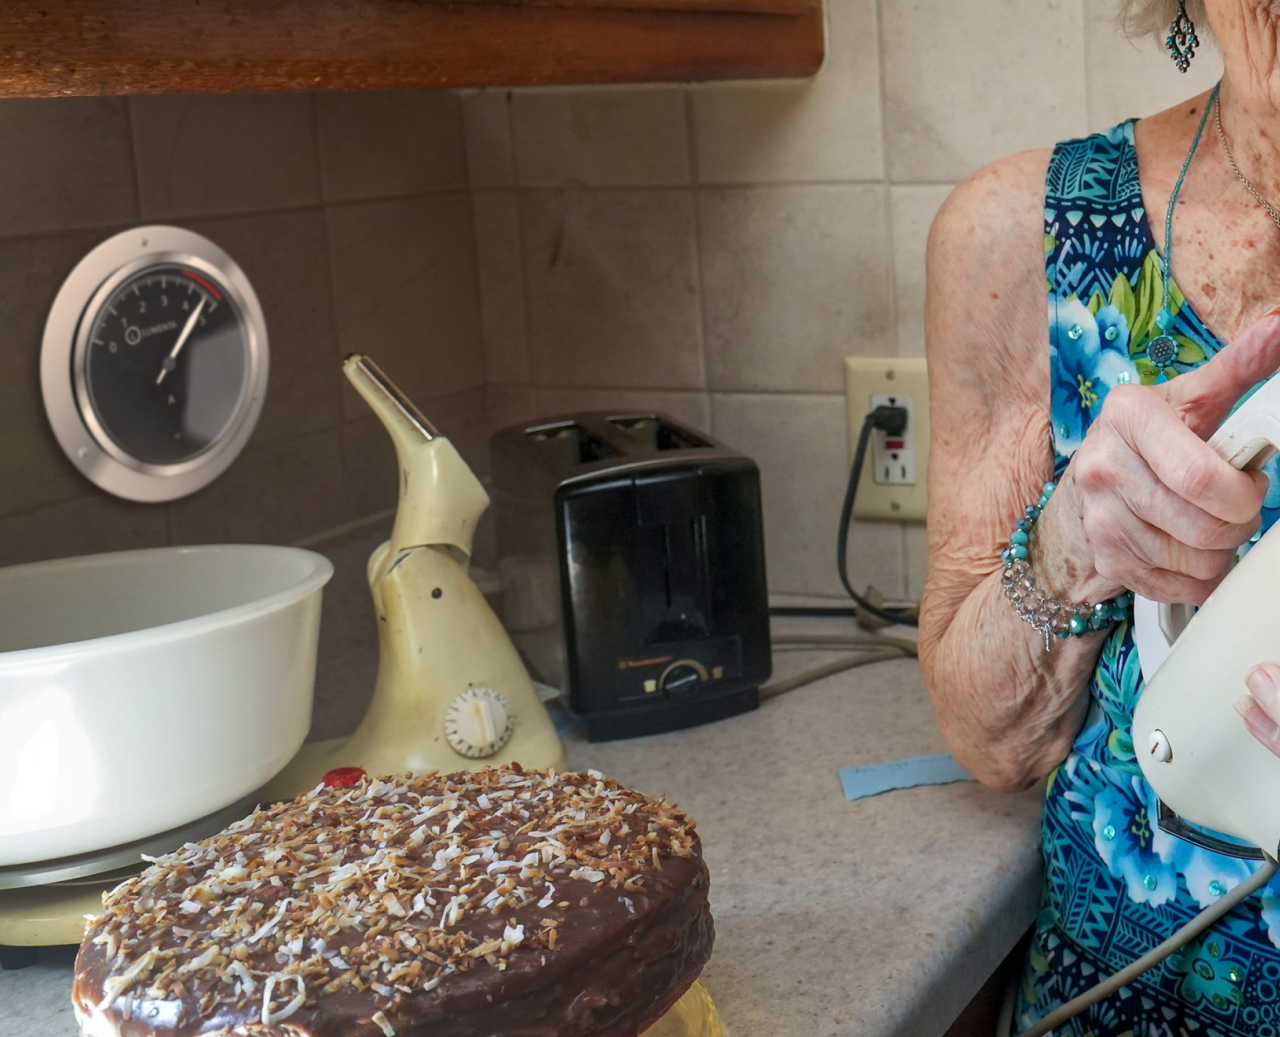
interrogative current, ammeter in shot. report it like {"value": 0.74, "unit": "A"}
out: {"value": 4.5, "unit": "A"}
